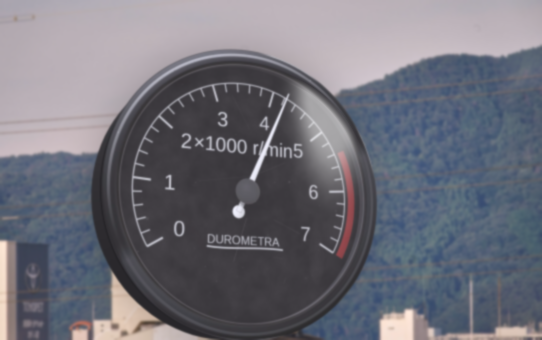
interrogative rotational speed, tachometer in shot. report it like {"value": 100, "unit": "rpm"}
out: {"value": 4200, "unit": "rpm"}
